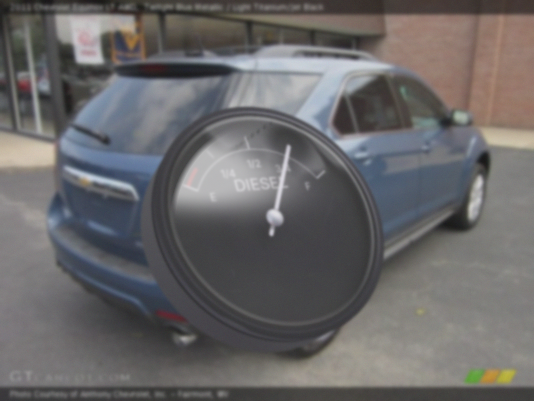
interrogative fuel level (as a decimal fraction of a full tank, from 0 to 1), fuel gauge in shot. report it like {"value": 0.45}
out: {"value": 0.75}
